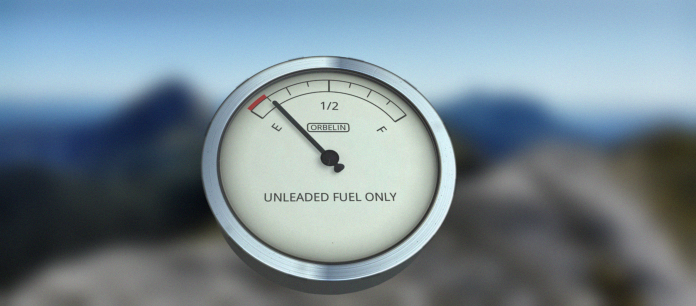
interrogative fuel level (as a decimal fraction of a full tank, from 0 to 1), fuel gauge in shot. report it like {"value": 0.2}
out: {"value": 0.125}
